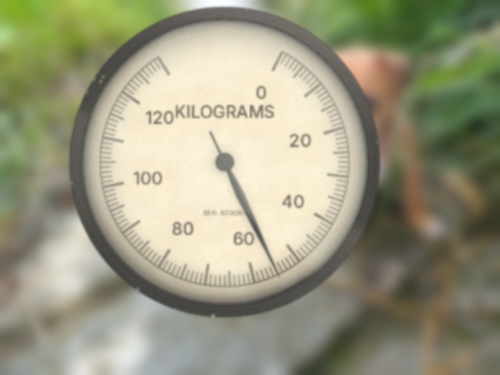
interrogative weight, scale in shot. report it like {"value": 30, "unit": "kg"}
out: {"value": 55, "unit": "kg"}
